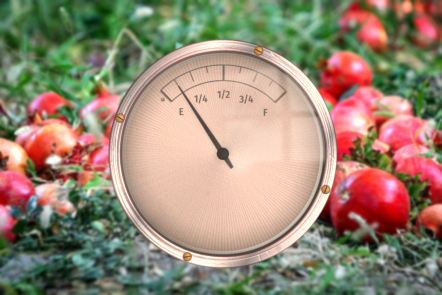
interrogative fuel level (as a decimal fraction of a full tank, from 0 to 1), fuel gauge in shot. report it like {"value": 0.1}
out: {"value": 0.125}
